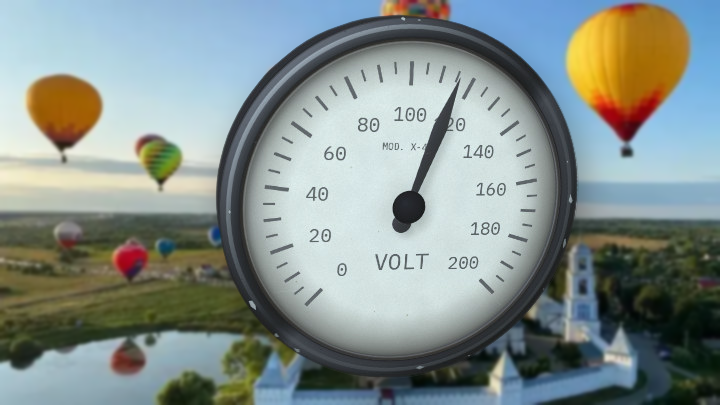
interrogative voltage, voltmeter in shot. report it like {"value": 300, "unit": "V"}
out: {"value": 115, "unit": "V"}
